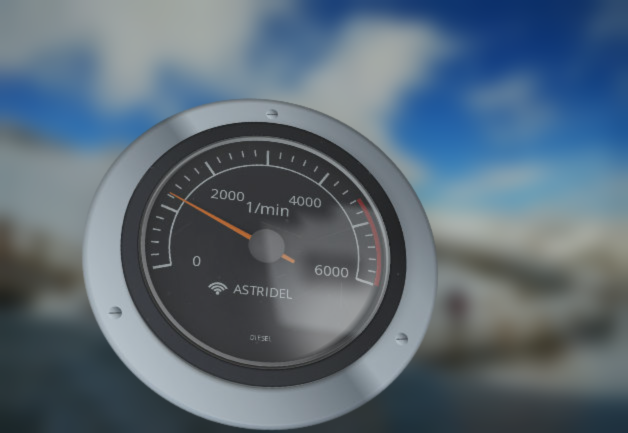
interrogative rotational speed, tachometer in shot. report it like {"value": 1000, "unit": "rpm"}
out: {"value": 1200, "unit": "rpm"}
